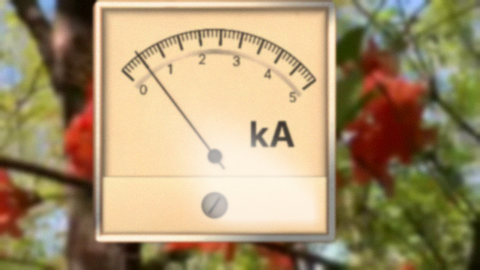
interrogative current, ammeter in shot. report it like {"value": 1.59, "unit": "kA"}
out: {"value": 0.5, "unit": "kA"}
